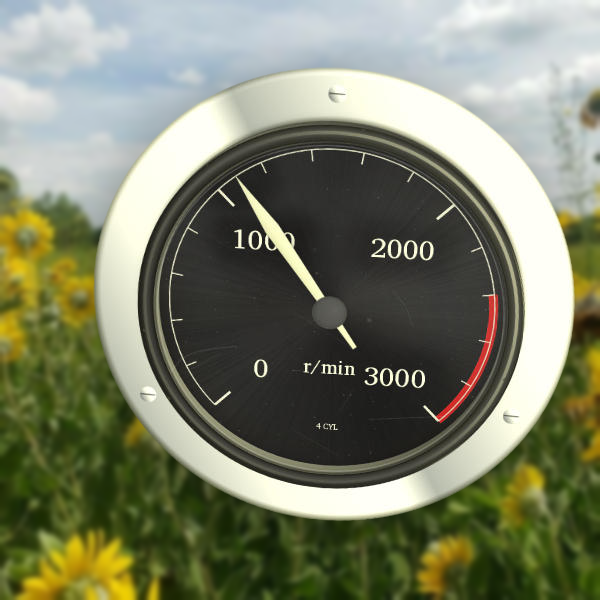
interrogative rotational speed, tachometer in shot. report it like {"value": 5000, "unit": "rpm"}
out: {"value": 1100, "unit": "rpm"}
